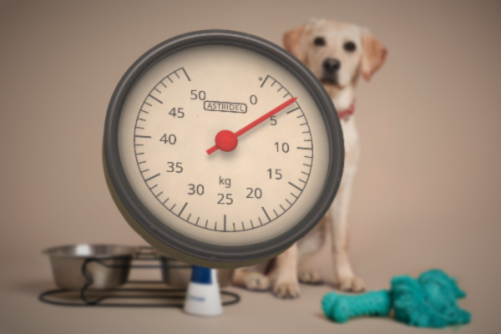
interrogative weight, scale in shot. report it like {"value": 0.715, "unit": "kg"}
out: {"value": 4, "unit": "kg"}
